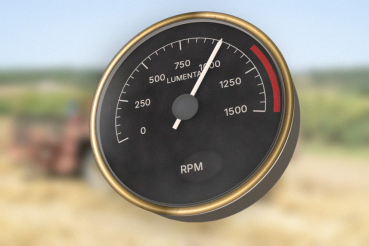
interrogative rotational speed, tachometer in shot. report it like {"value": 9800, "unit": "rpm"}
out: {"value": 1000, "unit": "rpm"}
